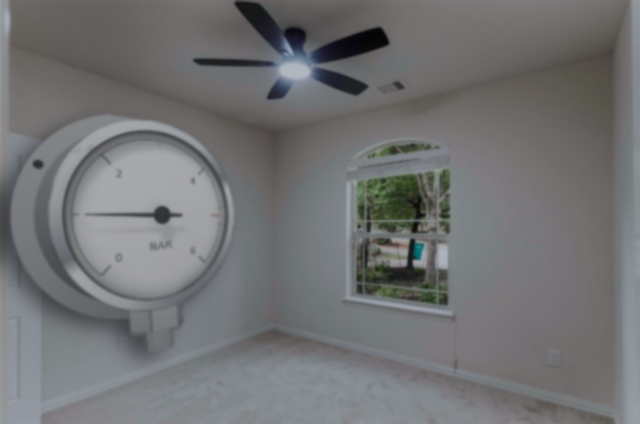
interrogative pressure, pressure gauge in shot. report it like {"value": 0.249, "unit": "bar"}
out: {"value": 1, "unit": "bar"}
